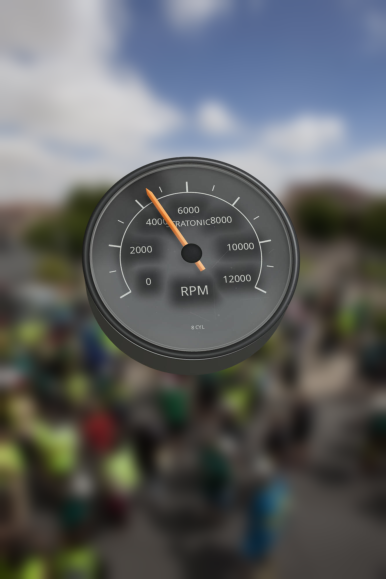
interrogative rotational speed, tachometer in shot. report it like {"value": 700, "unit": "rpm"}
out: {"value": 4500, "unit": "rpm"}
